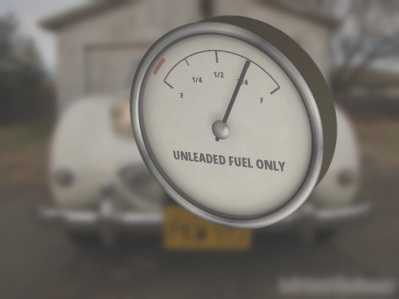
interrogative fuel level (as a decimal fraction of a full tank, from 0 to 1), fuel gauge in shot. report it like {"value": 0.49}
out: {"value": 0.75}
